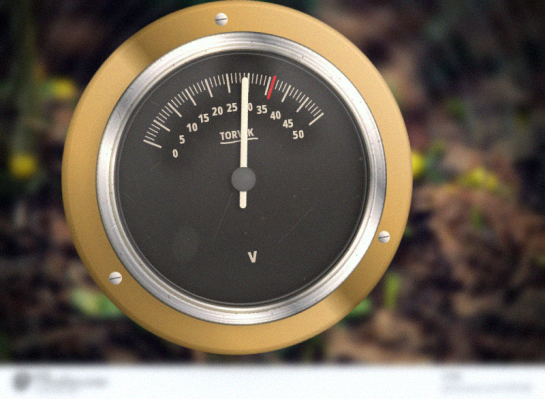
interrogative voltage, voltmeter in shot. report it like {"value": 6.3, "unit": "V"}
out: {"value": 29, "unit": "V"}
